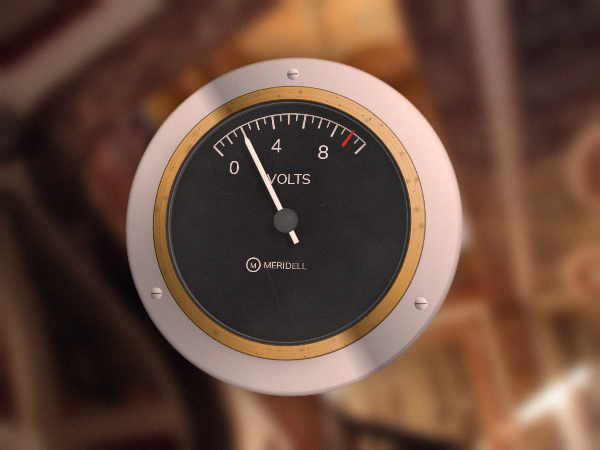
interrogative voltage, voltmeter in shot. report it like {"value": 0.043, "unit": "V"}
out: {"value": 2, "unit": "V"}
